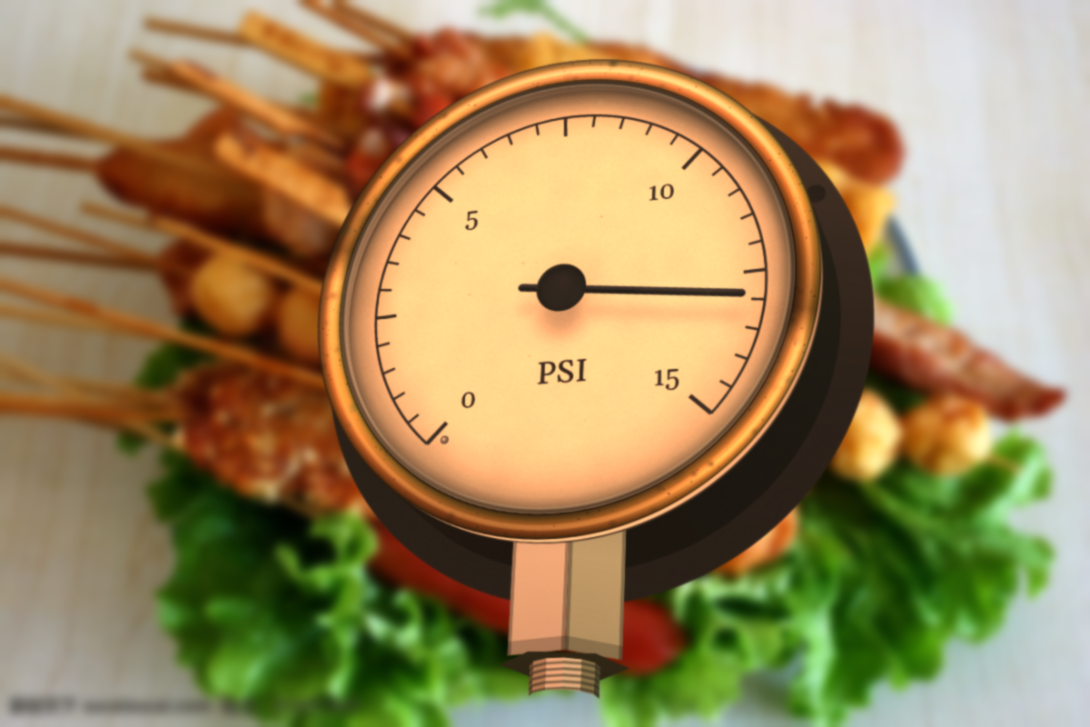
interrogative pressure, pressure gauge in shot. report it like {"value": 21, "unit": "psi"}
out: {"value": 13, "unit": "psi"}
